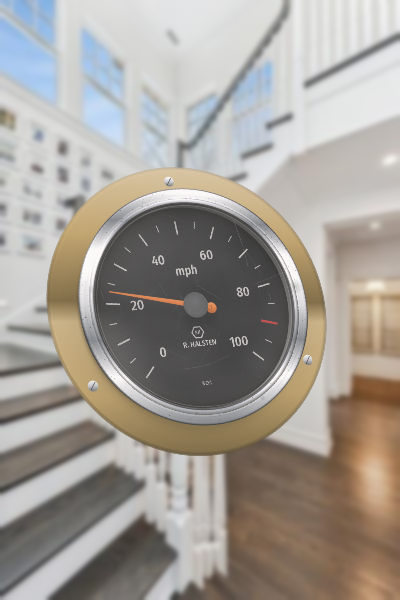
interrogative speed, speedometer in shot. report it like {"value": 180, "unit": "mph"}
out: {"value": 22.5, "unit": "mph"}
